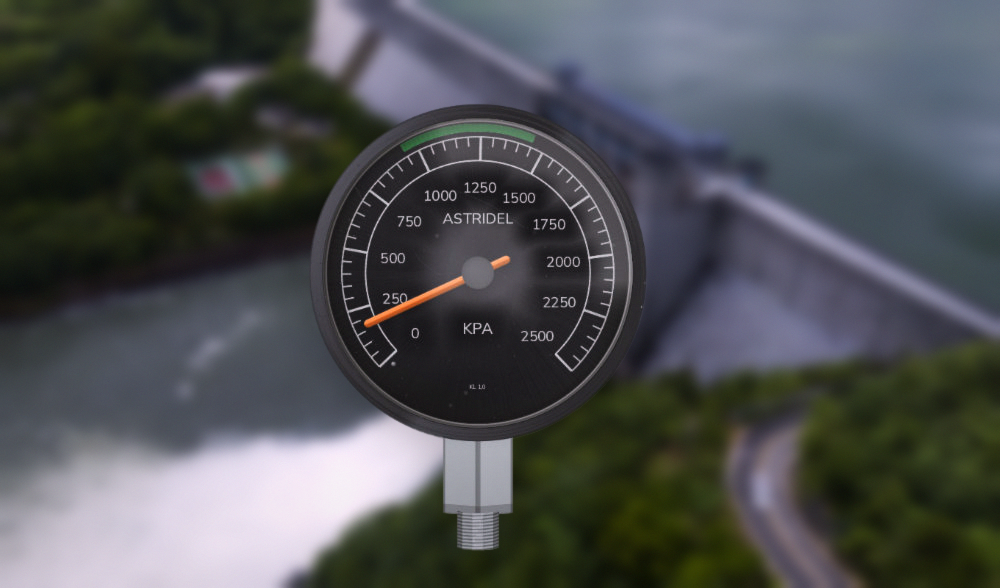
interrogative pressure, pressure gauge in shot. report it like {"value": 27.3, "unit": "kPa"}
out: {"value": 175, "unit": "kPa"}
